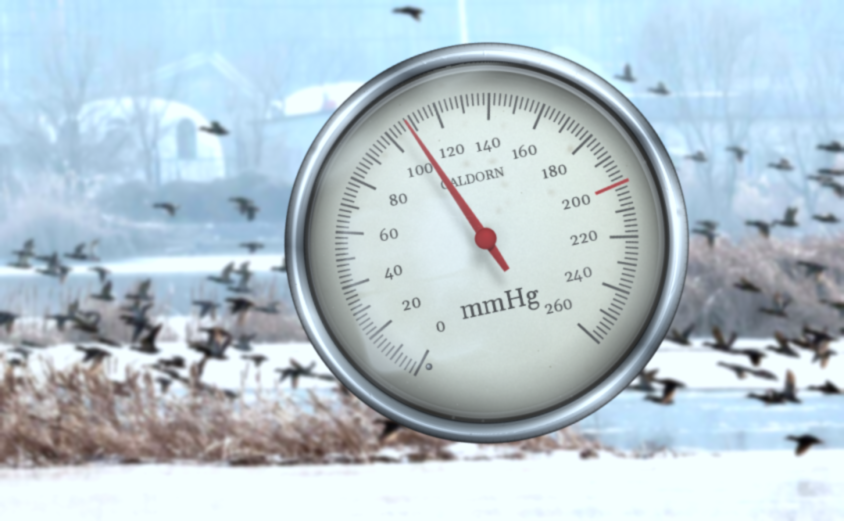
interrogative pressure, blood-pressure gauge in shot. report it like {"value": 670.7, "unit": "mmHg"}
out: {"value": 108, "unit": "mmHg"}
